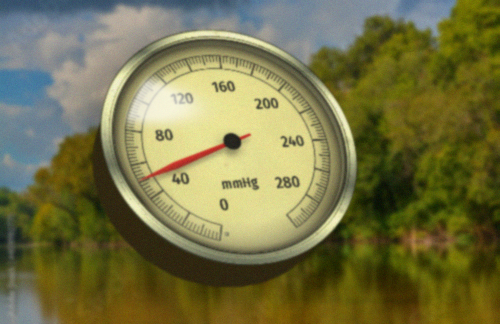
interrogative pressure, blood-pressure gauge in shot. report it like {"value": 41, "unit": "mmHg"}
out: {"value": 50, "unit": "mmHg"}
